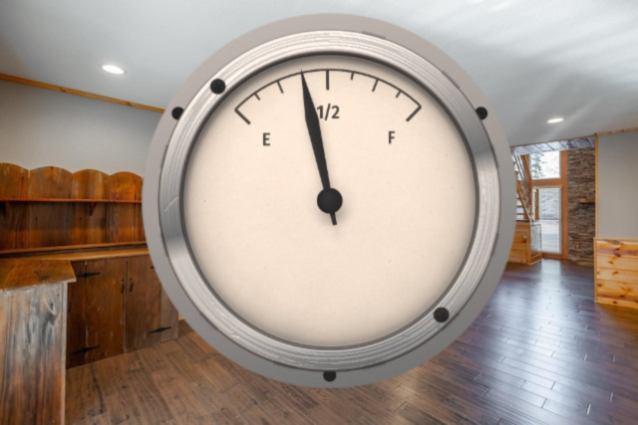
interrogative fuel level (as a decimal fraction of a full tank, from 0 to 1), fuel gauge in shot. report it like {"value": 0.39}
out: {"value": 0.375}
